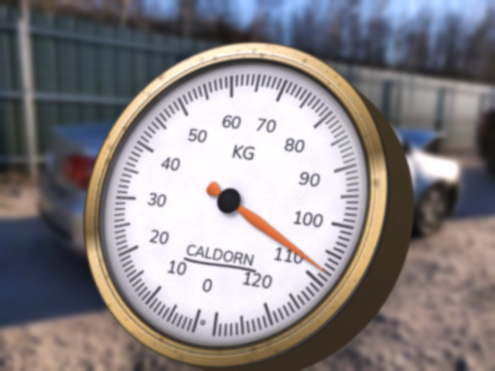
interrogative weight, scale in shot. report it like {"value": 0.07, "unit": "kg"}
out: {"value": 108, "unit": "kg"}
